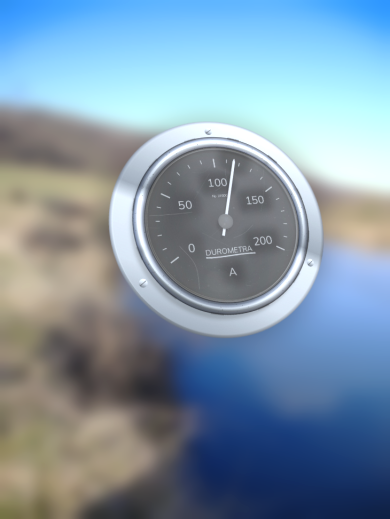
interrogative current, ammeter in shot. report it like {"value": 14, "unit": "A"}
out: {"value": 115, "unit": "A"}
